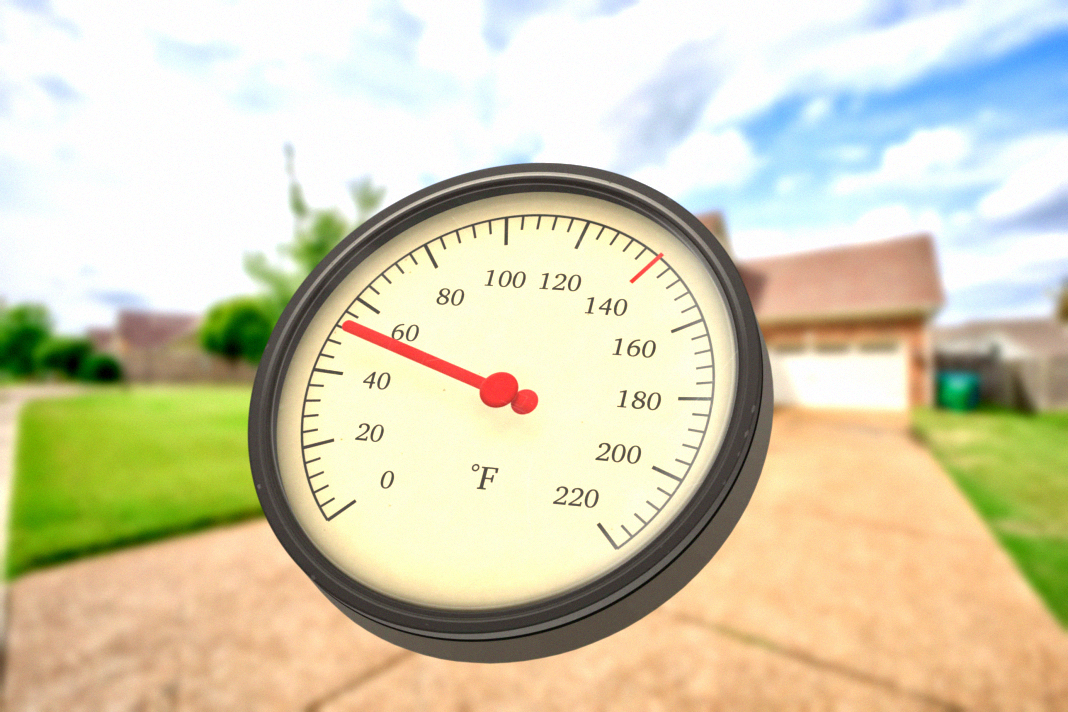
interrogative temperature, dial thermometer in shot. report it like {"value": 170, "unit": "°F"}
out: {"value": 52, "unit": "°F"}
